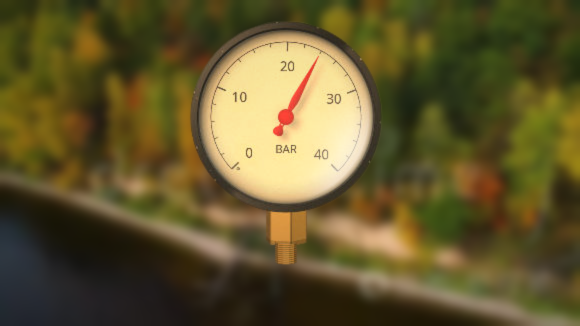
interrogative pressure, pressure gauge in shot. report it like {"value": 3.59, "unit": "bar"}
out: {"value": 24, "unit": "bar"}
